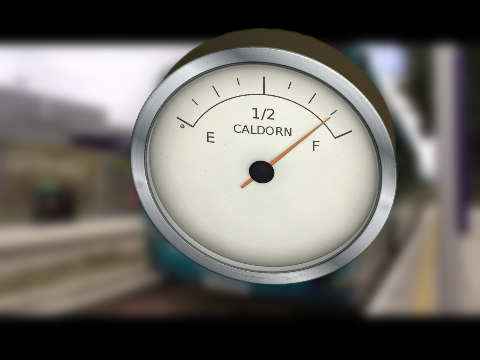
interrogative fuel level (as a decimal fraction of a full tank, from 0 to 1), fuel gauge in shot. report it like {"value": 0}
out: {"value": 0.875}
